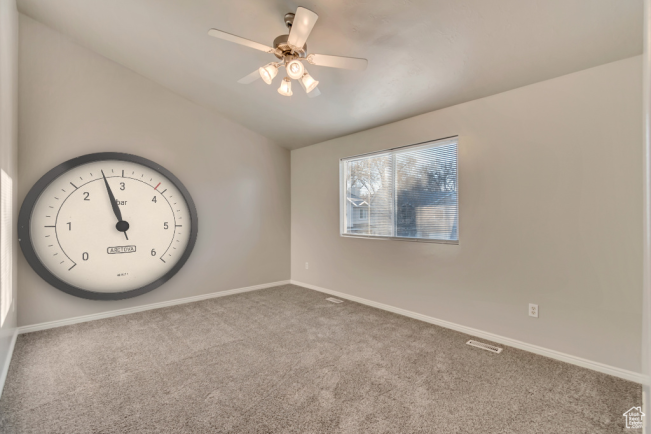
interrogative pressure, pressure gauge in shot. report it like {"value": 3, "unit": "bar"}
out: {"value": 2.6, "unit": "bar"}
